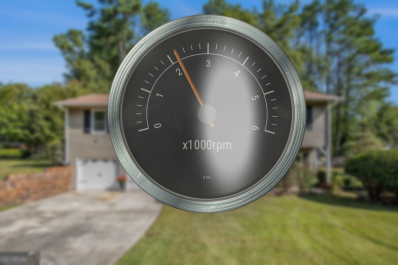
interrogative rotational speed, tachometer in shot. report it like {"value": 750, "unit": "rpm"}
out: {"value": 2200, "unit": "rpm"}
